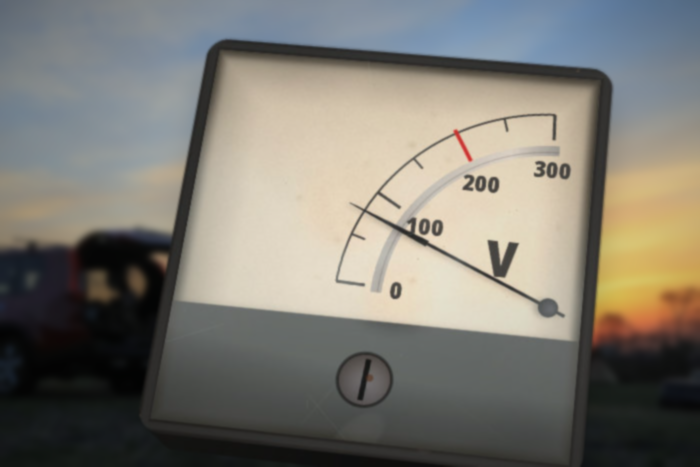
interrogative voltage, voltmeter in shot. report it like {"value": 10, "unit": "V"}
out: {"value": 75, "unit": "V"}
